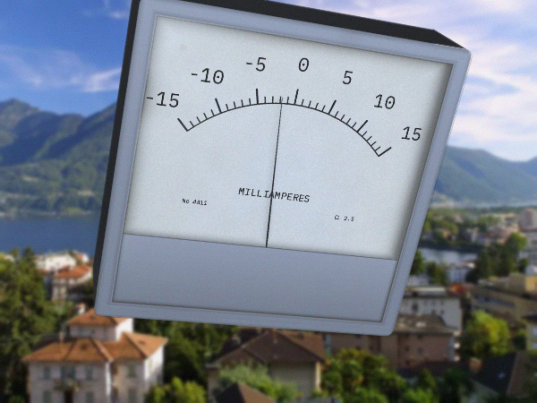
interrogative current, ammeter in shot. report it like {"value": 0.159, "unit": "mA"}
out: {"value": -2, "unit": "mA"}
